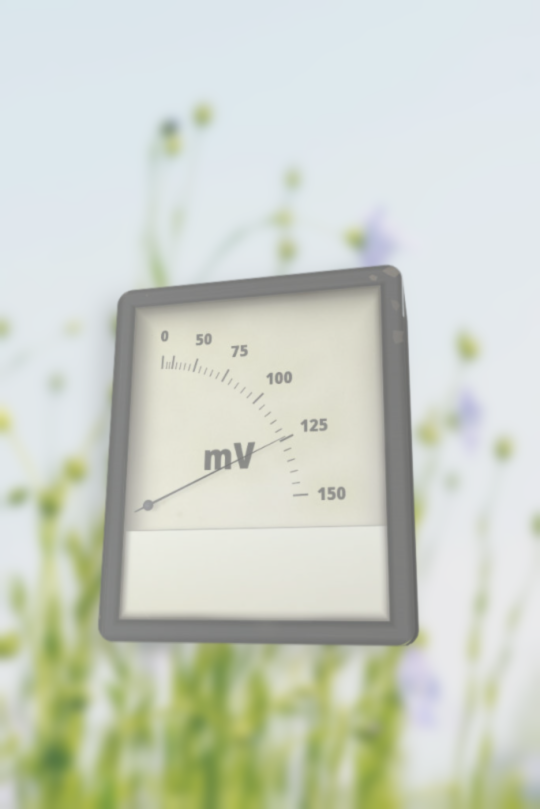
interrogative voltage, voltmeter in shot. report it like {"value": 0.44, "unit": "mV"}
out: {"value": 125, "unit": "mV"}
